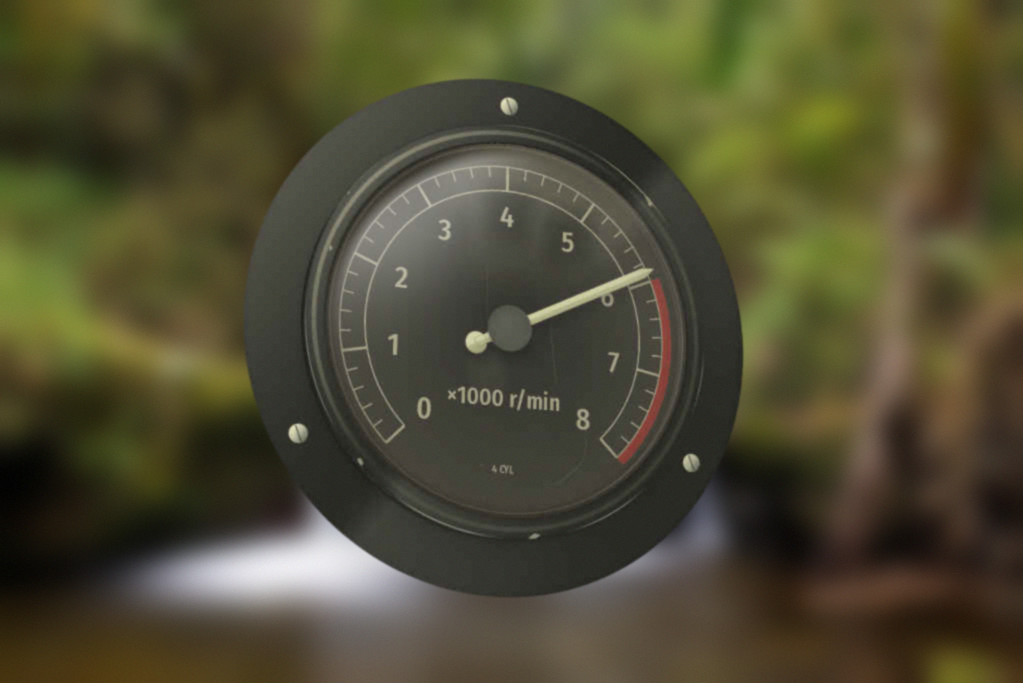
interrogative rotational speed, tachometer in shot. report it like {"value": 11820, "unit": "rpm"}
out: {"value": 5900, "unit": "rpm"}
